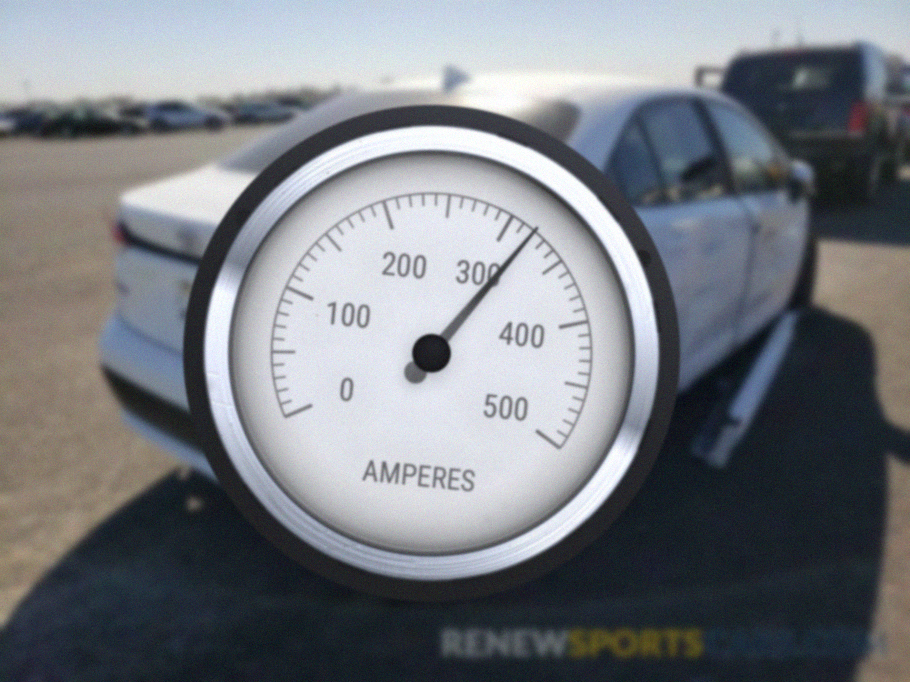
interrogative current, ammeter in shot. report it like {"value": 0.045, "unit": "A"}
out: {"value": 320, "unit": "A"}
